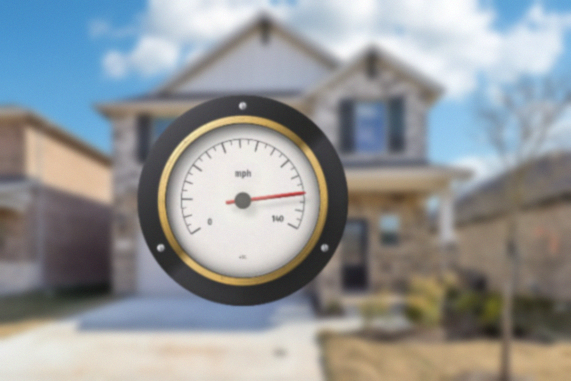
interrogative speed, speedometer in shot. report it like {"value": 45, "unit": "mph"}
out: {"value": 120, "unit": "mph"}
